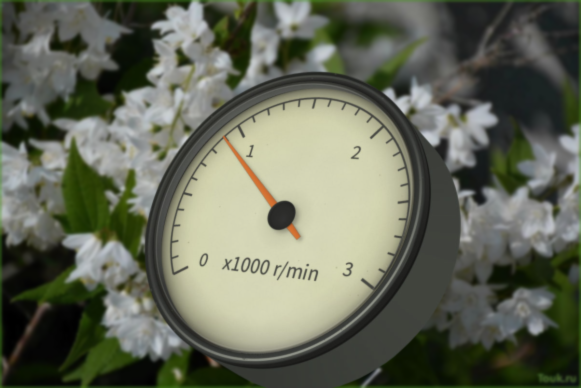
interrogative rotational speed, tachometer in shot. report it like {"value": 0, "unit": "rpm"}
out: {"value": 900, "unit": "rpm"}
